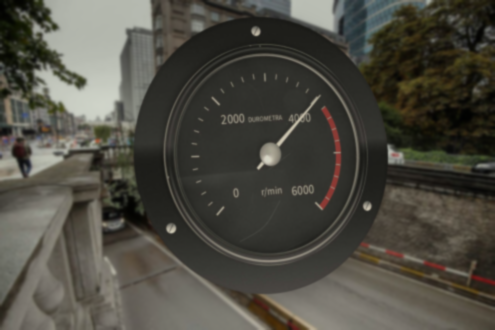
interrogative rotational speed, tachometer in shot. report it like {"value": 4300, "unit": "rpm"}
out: {"value": 4000, "unit": "rpm"}
